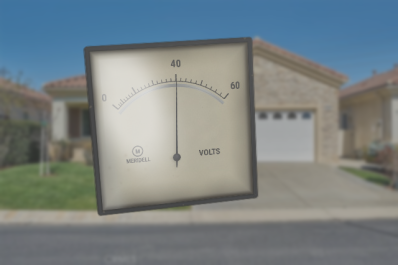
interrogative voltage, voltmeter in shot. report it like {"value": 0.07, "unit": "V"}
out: {"value": 40, "unit": "V"}
